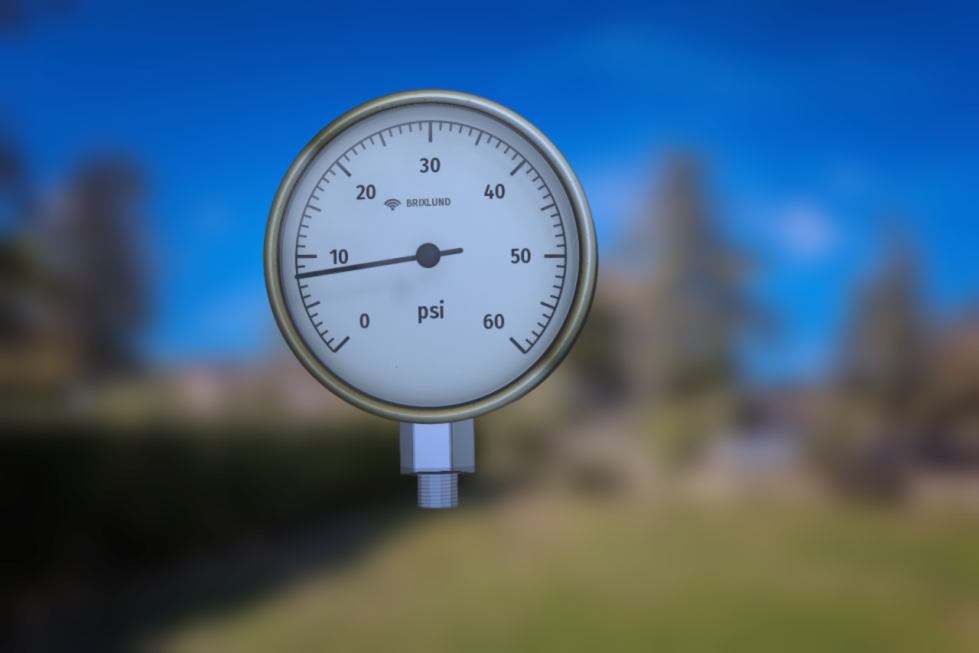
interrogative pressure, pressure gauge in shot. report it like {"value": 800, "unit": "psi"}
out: {"value": 8, "unit": "psi"}
